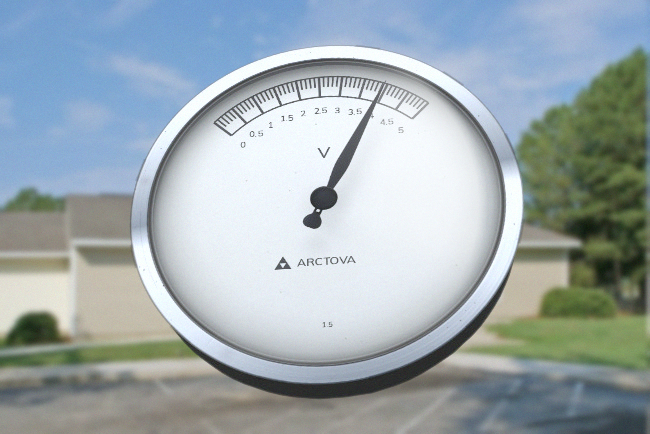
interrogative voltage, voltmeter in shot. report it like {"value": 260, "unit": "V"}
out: {"value": 4, "unit": "V"}
